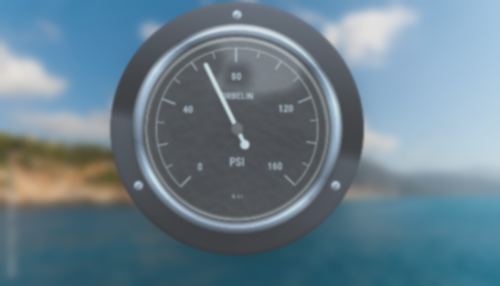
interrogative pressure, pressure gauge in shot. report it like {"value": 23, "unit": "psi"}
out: {"value": 65, "unit": "psi"}
